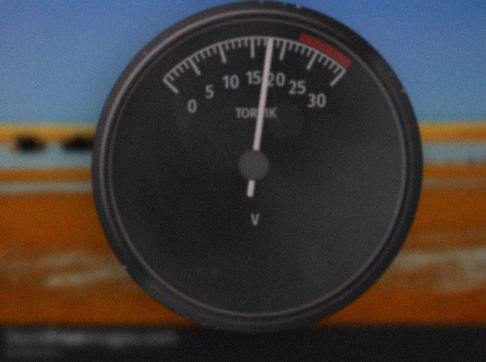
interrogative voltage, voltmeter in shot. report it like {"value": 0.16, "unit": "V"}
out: {"value": 18, "unit": "V"}
